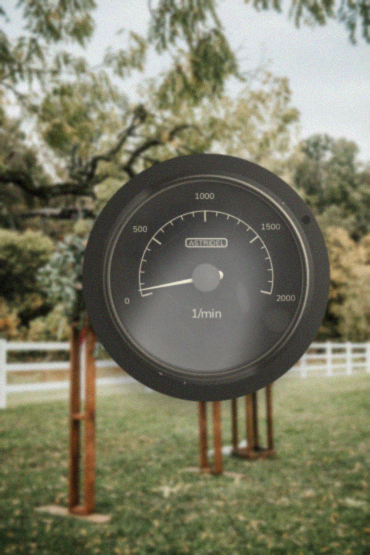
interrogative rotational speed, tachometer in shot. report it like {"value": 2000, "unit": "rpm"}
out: {"value": 50, "unit": "rpm"}
